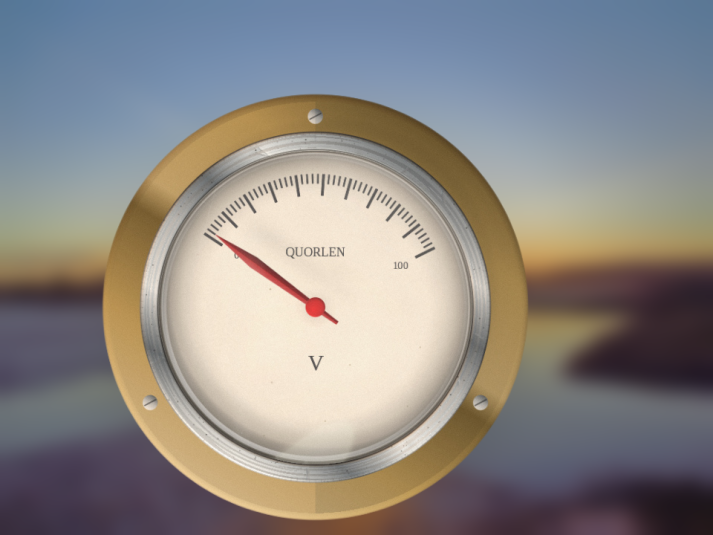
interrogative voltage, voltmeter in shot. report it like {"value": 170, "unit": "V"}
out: {"value": 2, "unit": "V"}
